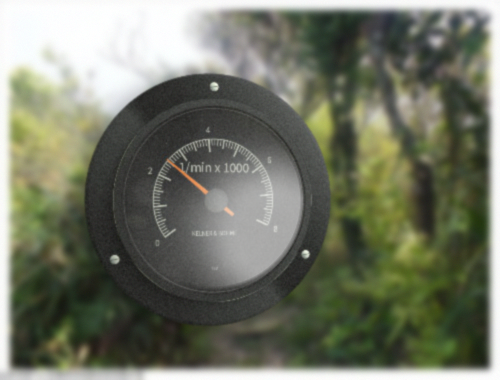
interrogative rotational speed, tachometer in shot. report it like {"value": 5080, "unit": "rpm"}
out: {"value": 2500, "unit": "rpm"}
